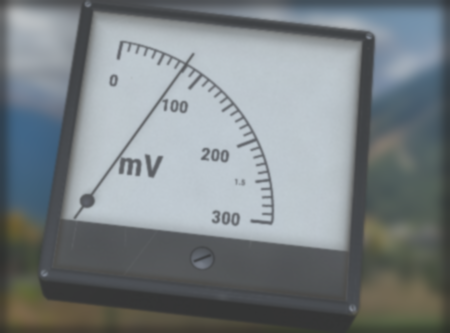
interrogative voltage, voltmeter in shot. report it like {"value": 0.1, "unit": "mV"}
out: {"value": 80, "unit": "mV"}
